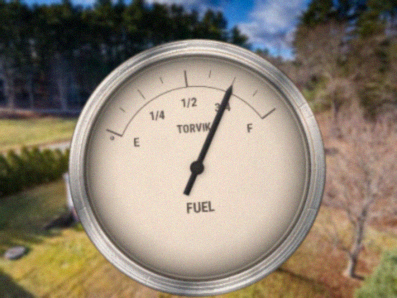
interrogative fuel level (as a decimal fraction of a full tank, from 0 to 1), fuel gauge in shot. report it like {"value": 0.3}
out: {"value": 0.75}
